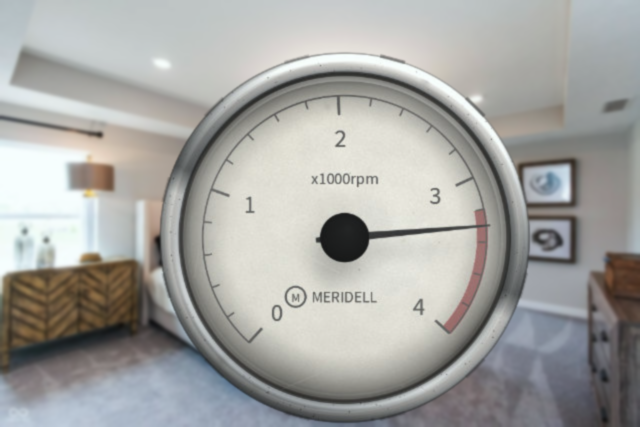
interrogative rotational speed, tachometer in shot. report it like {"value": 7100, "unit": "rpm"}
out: {"value": 3300, "unit": "rpm"}
